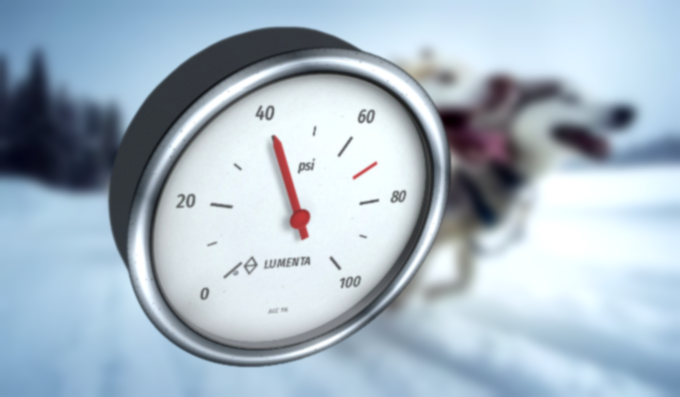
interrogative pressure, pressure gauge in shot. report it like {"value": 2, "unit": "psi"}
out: {"value": 40, "unit": "psi"}
